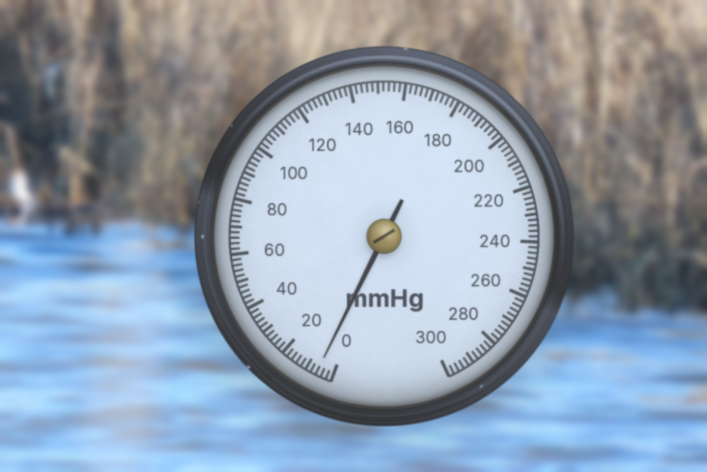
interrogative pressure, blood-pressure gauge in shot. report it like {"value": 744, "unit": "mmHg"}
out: {"value": 6, "unit": "mmHg"}
